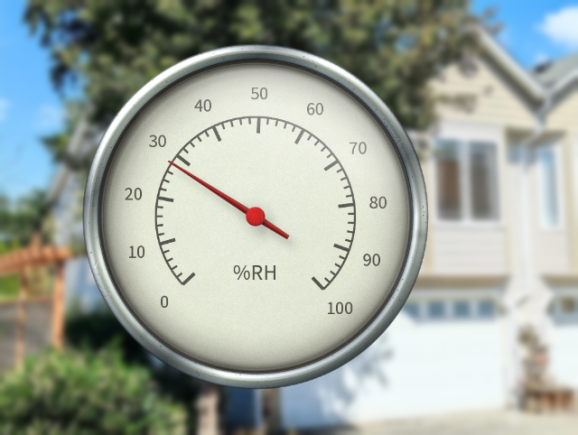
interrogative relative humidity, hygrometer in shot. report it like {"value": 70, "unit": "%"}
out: {"value": 28, "unit": "%"}
